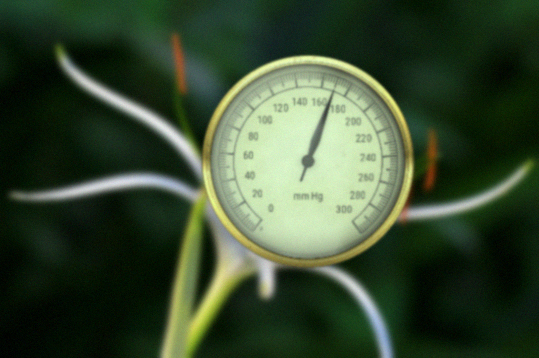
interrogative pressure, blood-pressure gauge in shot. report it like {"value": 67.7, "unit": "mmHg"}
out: {"value": 170, "unit": "mmHg"}
